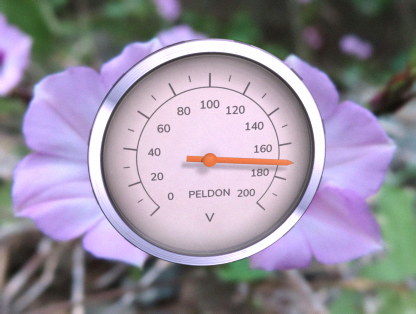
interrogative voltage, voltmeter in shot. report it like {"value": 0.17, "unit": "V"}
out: {"value": 170, "unit": "V"}
